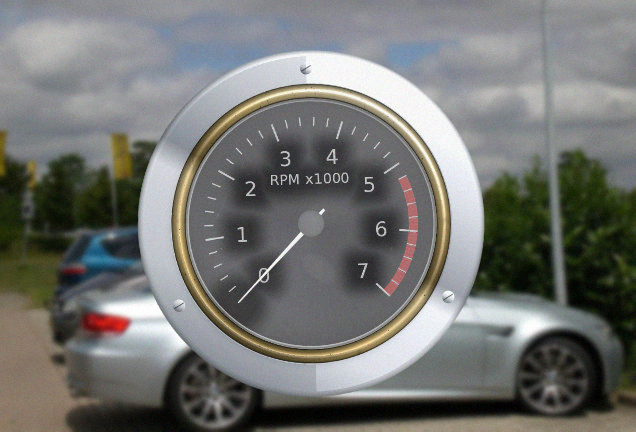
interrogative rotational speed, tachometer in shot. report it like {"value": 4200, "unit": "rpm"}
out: {"value": 0, "unit": "rpm"}
